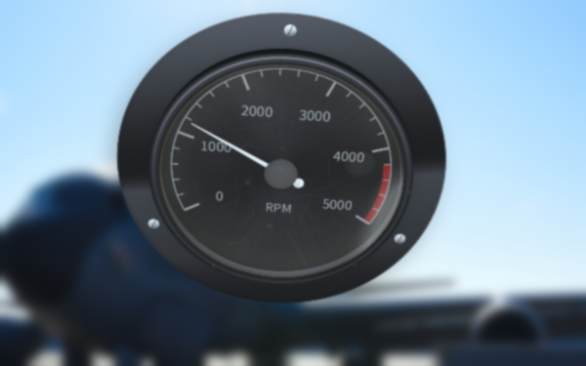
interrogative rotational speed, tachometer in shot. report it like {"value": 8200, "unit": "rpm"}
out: {"value": 1200, "unit": "rpm"}
